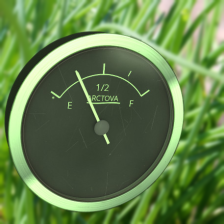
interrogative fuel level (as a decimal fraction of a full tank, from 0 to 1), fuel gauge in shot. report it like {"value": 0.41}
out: {"value": 0.25}
